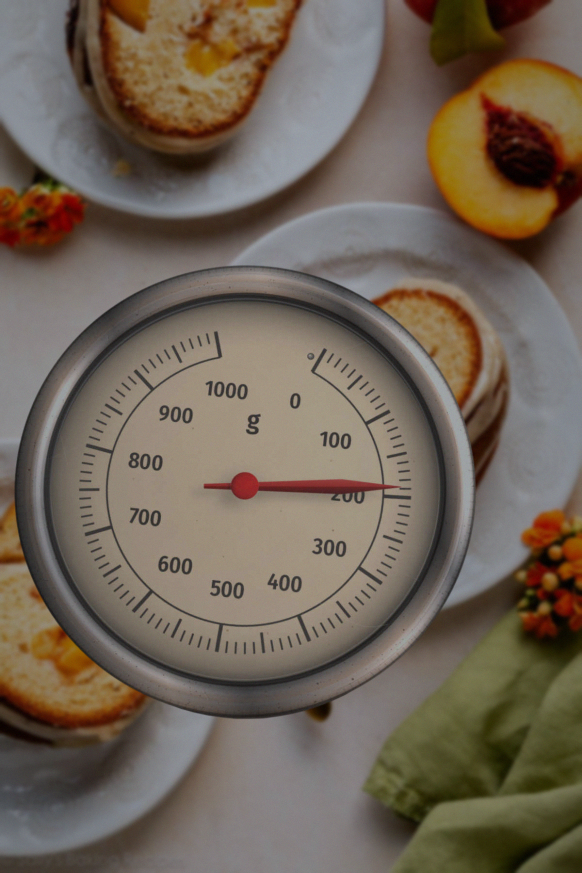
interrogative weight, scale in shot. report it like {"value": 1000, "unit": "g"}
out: {"value": 190, "unit": "g"}
